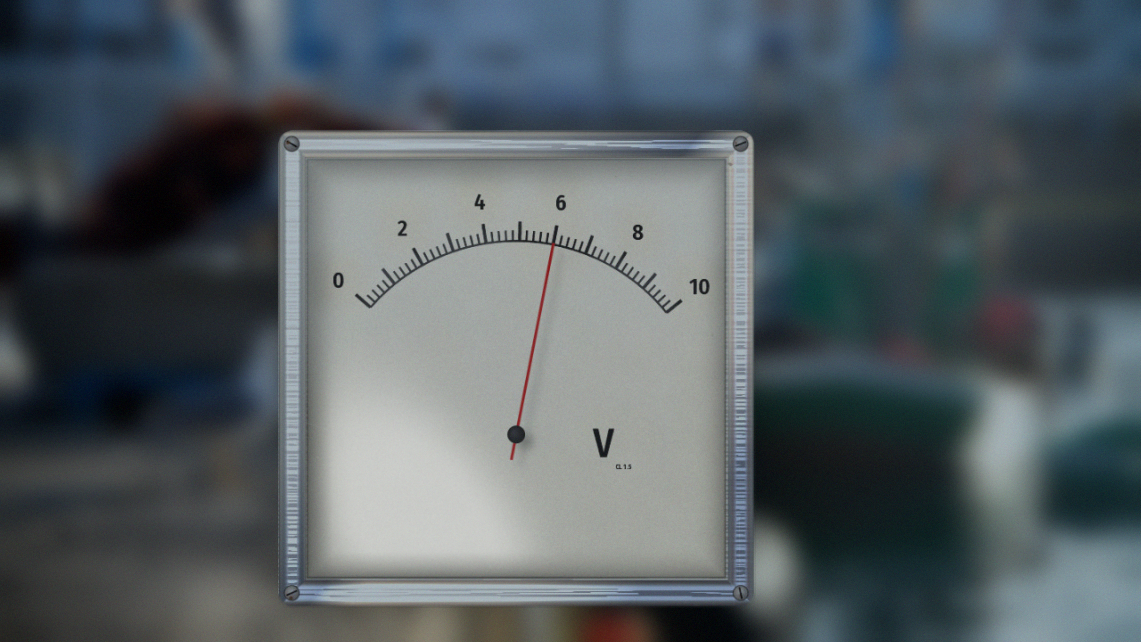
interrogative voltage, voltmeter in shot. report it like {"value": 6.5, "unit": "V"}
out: {"value": 6, "unit": "V"}
